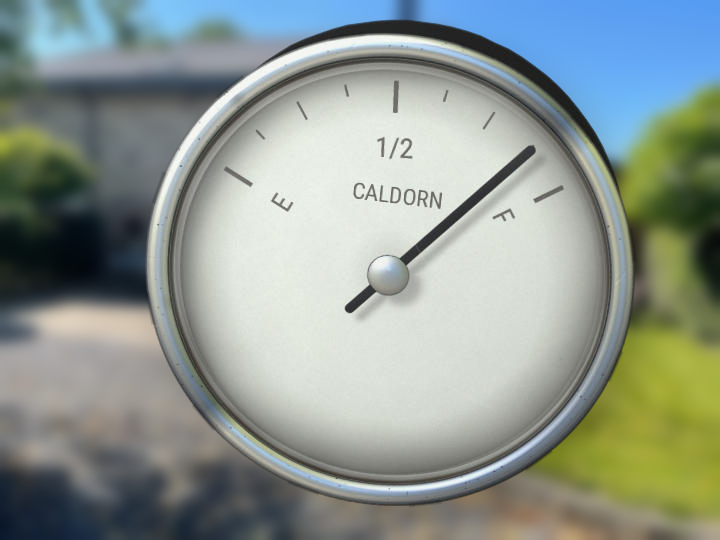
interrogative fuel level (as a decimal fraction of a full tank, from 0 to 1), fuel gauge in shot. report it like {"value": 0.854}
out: {"value": 0.875}
